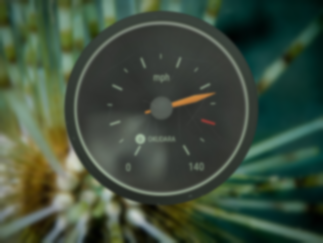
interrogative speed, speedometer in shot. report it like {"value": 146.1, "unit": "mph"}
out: {"value": 105, "unit": "mph"}
